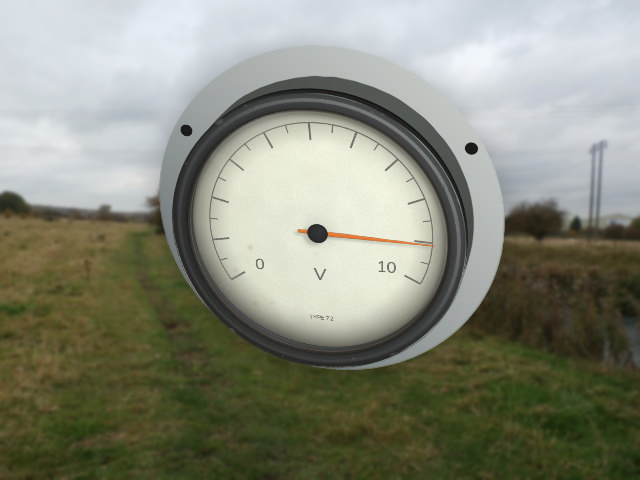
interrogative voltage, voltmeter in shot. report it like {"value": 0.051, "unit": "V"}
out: {"value": 9, "unit": "V"}
